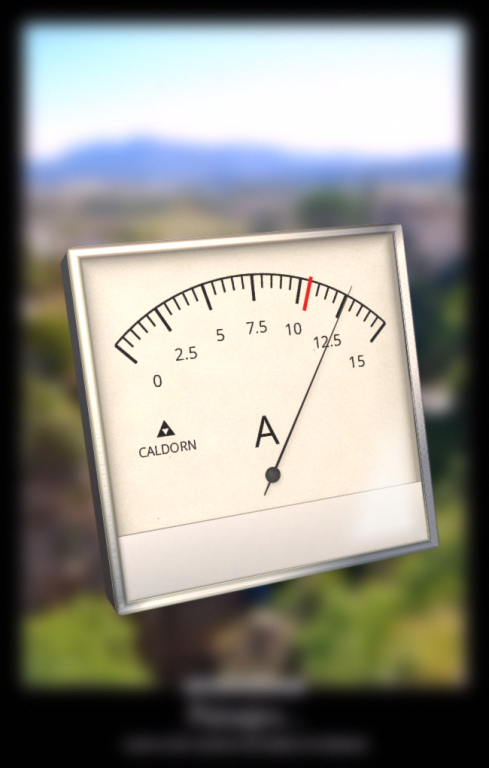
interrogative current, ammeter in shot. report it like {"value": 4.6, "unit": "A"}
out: {"value": 12.5, "unit": "A"}
